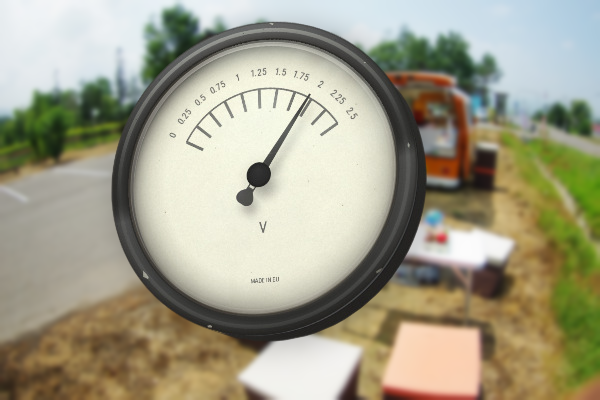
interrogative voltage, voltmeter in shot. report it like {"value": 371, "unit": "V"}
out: {"value": 2, "unit": "V"}
